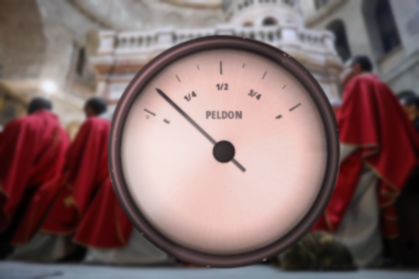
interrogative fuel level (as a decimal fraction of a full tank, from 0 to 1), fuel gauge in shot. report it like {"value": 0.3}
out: {"value": 0.125}
